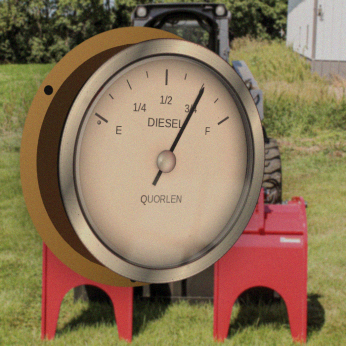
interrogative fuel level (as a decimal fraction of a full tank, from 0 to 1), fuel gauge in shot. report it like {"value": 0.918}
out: {"value": 0.75}
